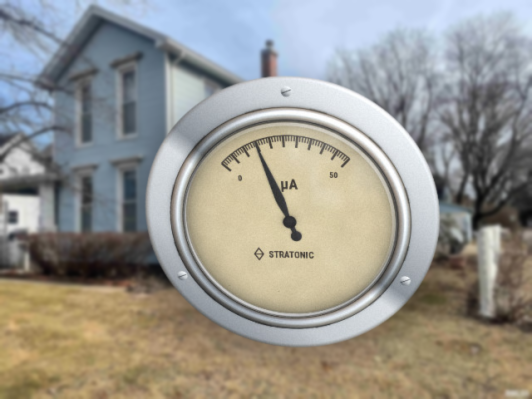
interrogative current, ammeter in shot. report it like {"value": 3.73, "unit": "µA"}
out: {"value": 15, "unit": "µA"}
